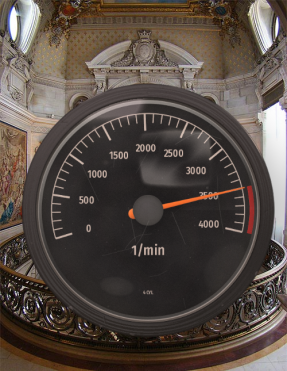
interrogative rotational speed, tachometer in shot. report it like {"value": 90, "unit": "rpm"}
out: {"value": 3500, "unit": "rpm"}
